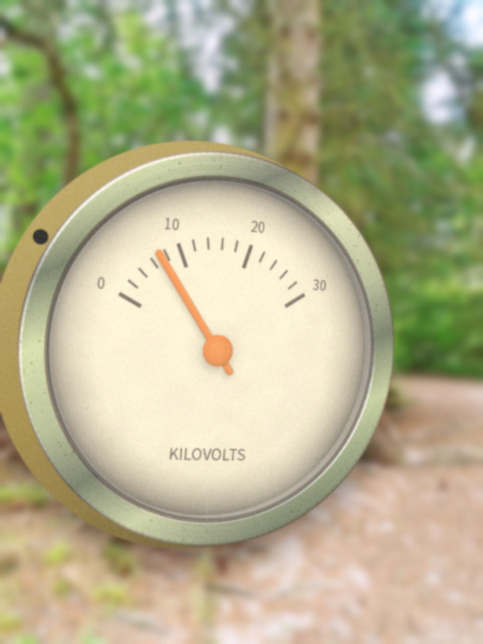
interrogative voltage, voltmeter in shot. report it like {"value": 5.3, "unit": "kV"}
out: {"value": 7, "unit": "kV"}
